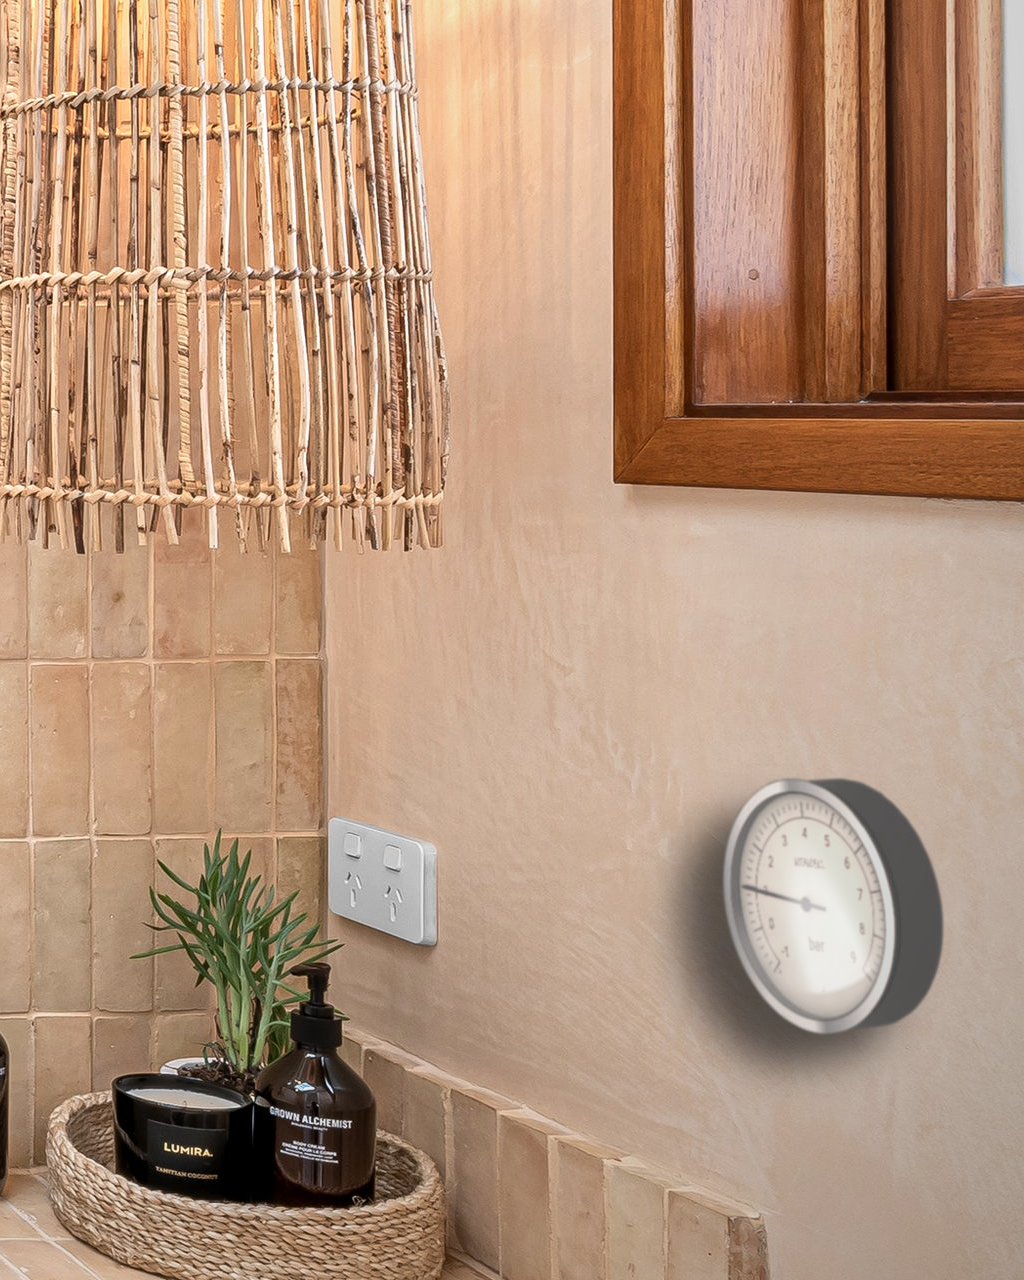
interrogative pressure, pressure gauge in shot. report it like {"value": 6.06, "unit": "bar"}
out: {"value": 1, "unit": "bar"}
